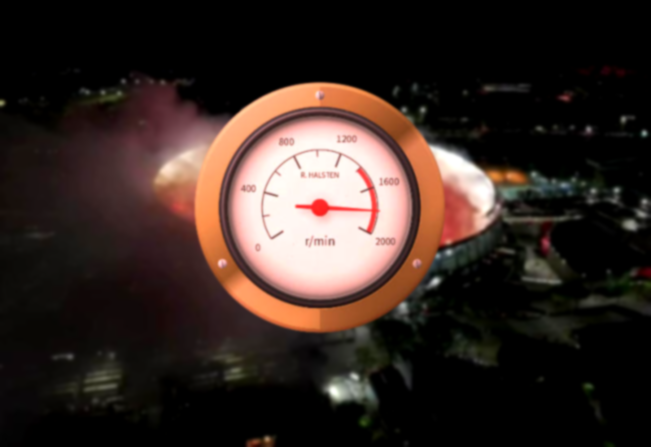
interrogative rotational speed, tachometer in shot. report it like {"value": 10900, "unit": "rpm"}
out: {"value": 1800, "unit": "rpm"}
